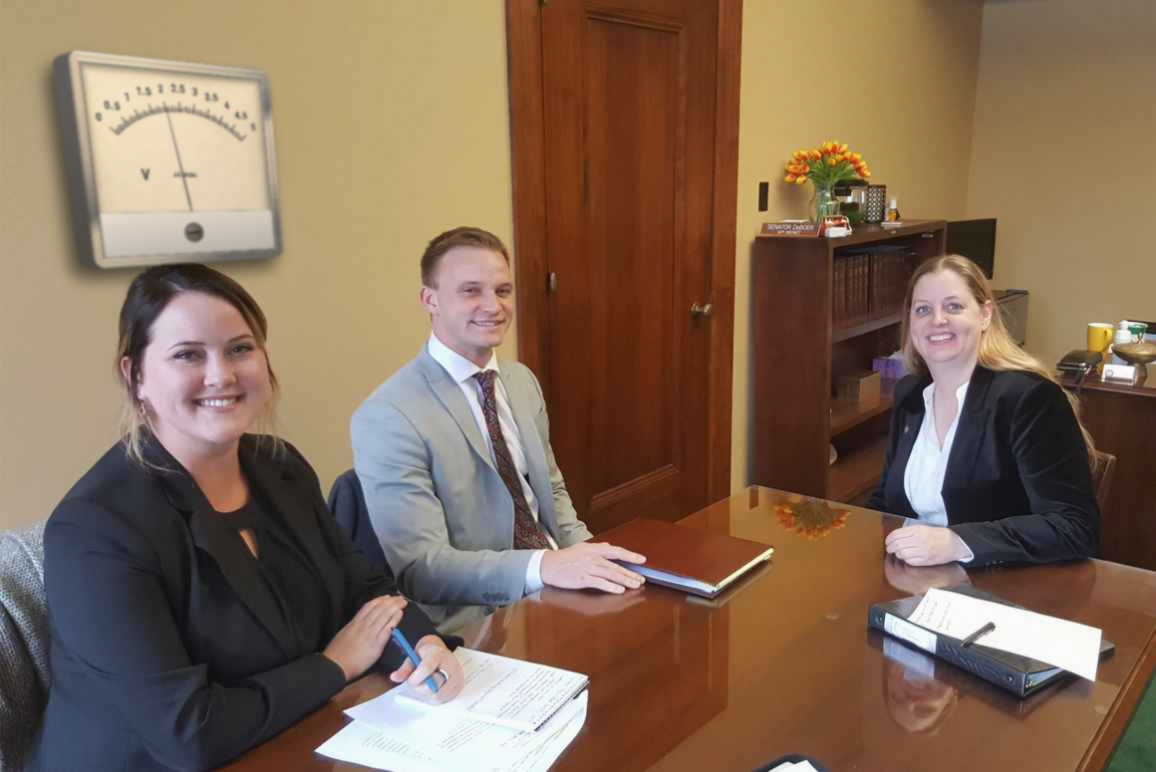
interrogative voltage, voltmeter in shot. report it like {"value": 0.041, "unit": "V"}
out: {"value": 2, "unit": "V"}
